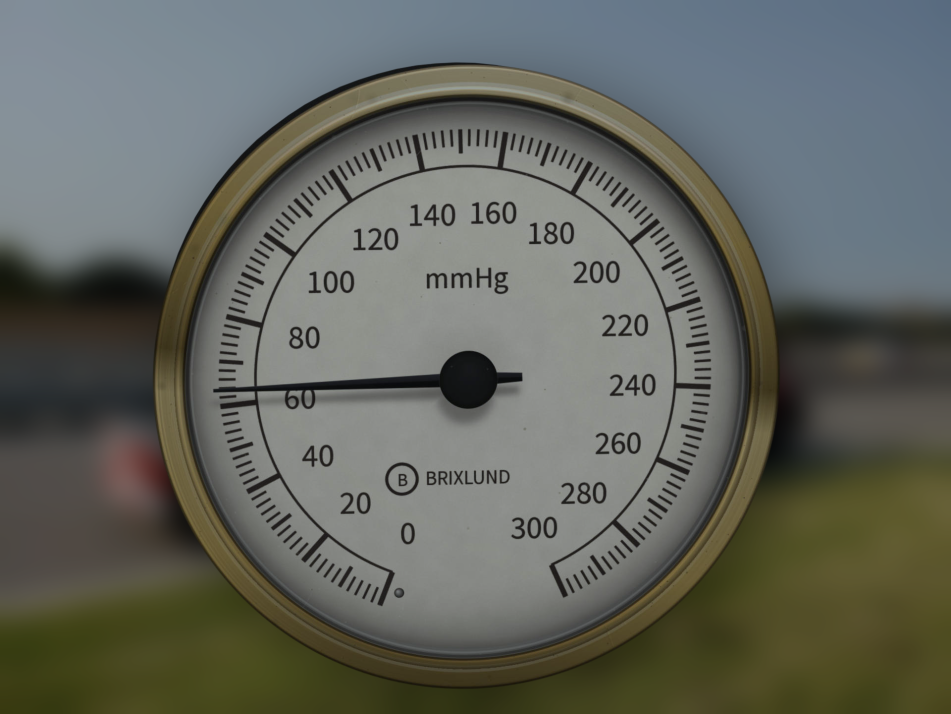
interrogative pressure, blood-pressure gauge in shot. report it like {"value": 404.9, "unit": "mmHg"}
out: {"value": 64, "unit": "mmHg"}
